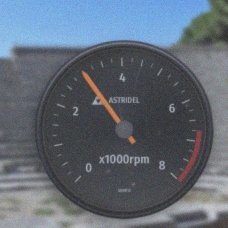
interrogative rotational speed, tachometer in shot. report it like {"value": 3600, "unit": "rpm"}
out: {"value": 3000, "unit": "rpm"}
